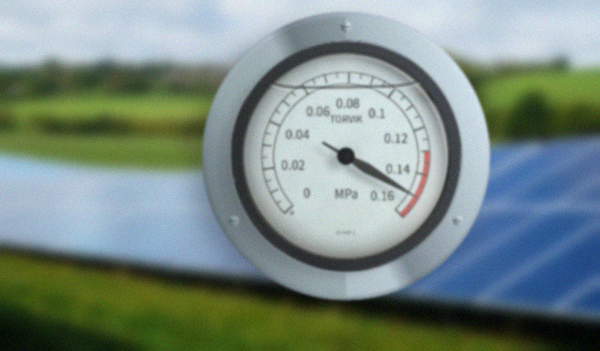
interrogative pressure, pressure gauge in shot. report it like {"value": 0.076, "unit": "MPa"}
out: {"value": 0.15, "unit": "MPa"}
